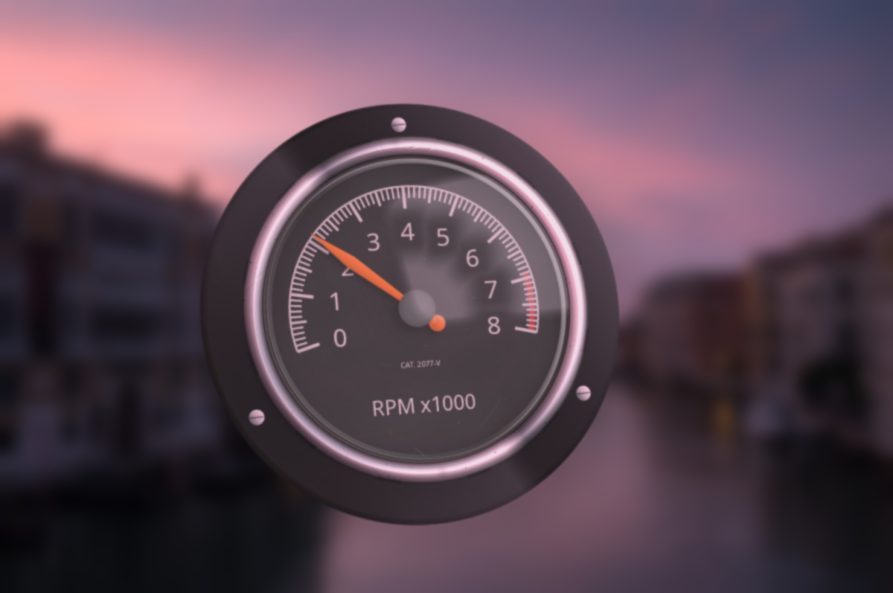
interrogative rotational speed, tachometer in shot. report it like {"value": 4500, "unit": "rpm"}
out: {"value": 2100, "unit": "rpm"}
